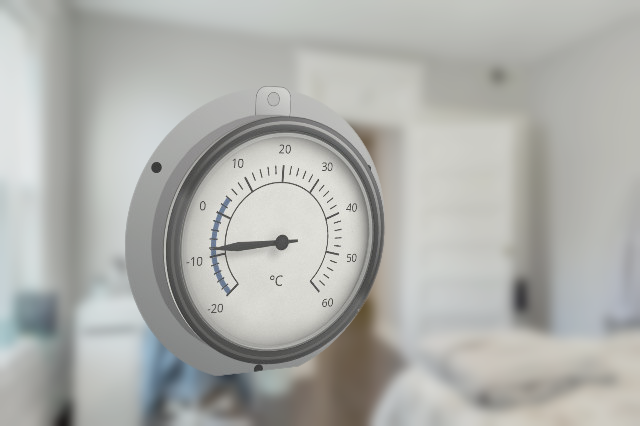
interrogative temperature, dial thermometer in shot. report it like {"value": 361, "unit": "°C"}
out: {"value": -8, "unit": "°C"}
